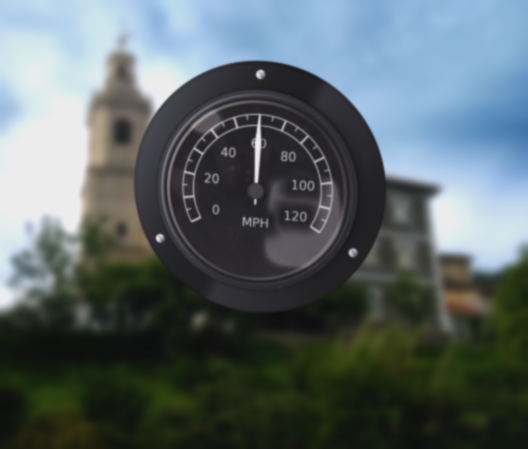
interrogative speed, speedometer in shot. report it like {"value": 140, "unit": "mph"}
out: {"value": 60, "unit": "mph"}
